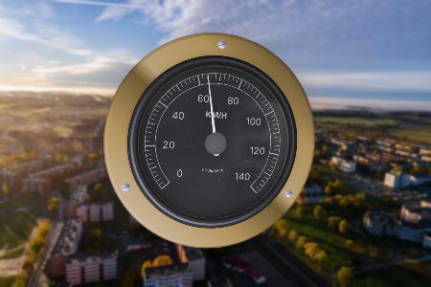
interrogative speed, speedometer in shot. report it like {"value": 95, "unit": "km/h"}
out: {"value": 64, "unit": "km/h"}
